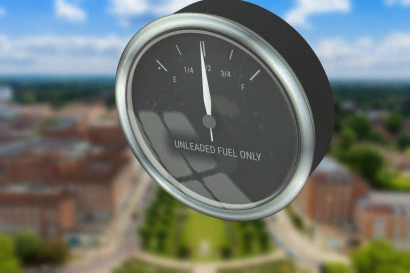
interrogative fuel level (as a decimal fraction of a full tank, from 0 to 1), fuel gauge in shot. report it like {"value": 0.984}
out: {"value": 0.5}
